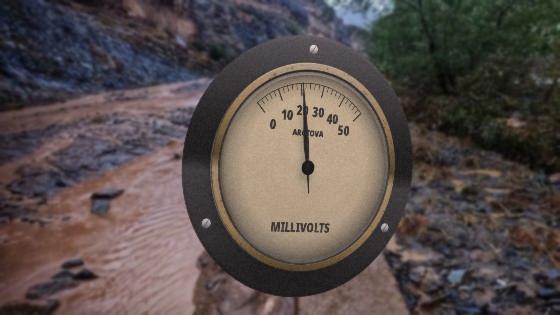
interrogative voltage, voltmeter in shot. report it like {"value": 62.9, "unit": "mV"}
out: {"value": 20, "unit": "mV"}
